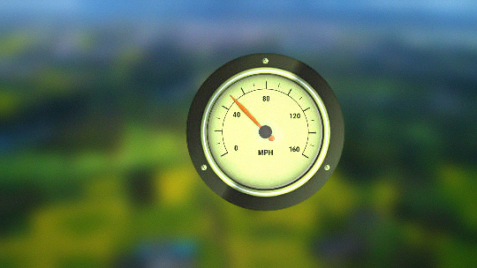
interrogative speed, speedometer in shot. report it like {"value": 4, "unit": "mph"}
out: {"value": 50, "unit": "mph"}
